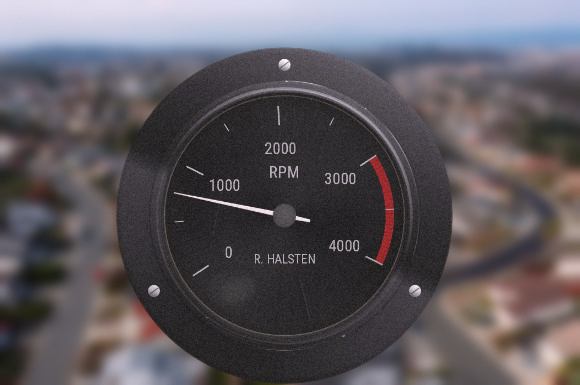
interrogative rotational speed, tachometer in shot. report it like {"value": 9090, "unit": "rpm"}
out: {"value": 750, "unit": "rpm"}
